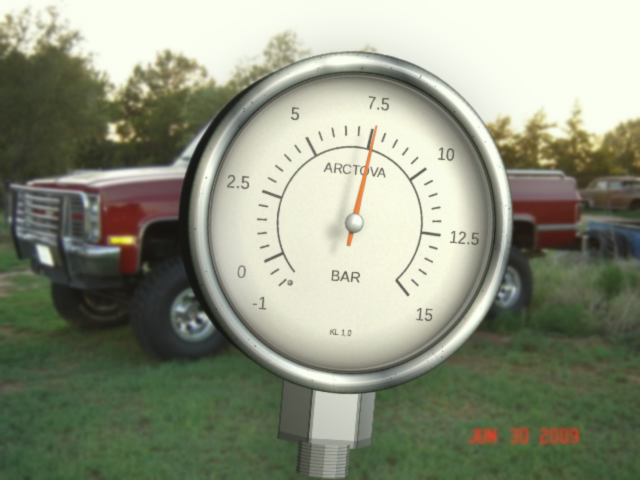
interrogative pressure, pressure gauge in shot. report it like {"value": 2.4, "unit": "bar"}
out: {"value": 7.5, "unit": "bar"}
